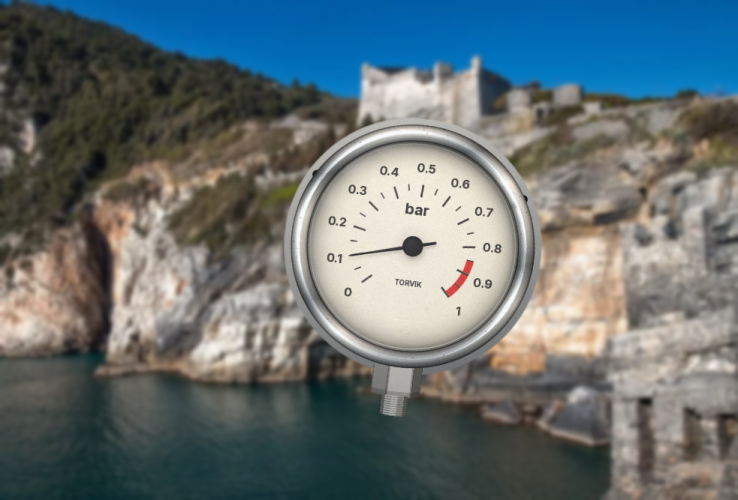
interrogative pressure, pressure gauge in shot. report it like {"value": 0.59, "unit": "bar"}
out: {"value": 0.1, "unit": "bar"}
